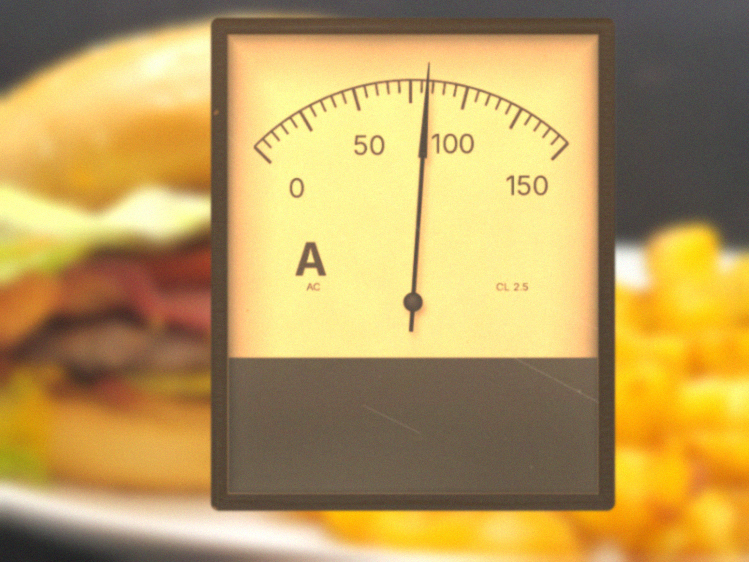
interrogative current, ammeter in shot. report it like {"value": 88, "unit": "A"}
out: {"value": 82.5, "unit": "A"}
